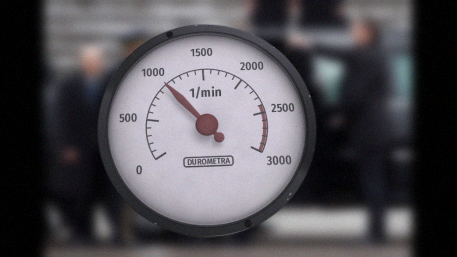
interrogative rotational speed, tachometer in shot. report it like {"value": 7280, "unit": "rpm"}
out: {"value": 1000, "unit": "rpm"}
